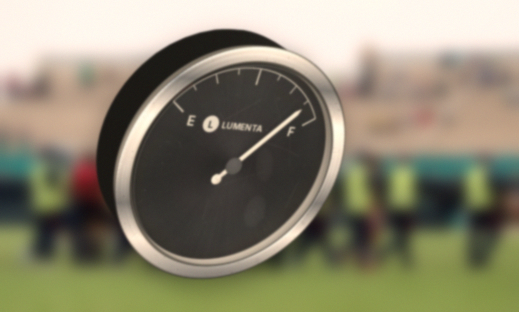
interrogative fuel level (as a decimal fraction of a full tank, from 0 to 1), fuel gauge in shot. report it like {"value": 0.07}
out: {"value": 0.875}
